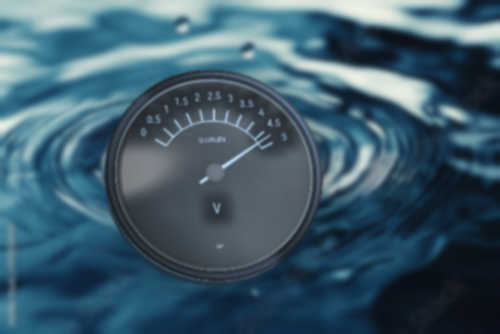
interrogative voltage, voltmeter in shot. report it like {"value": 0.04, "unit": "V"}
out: {"value": 4.75, "unit": "V"}
